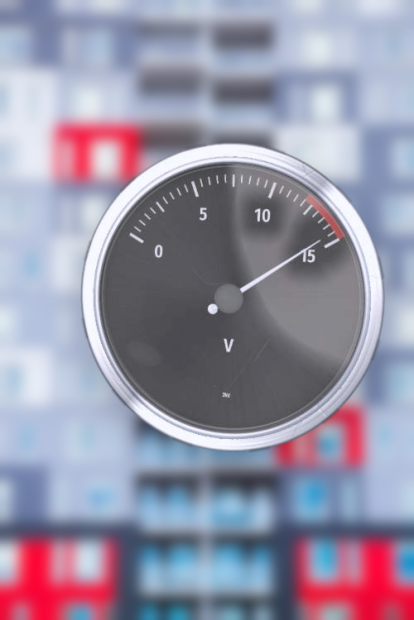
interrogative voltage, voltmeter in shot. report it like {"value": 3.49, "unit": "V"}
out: {"value": 14.5, "unit": "V"}
